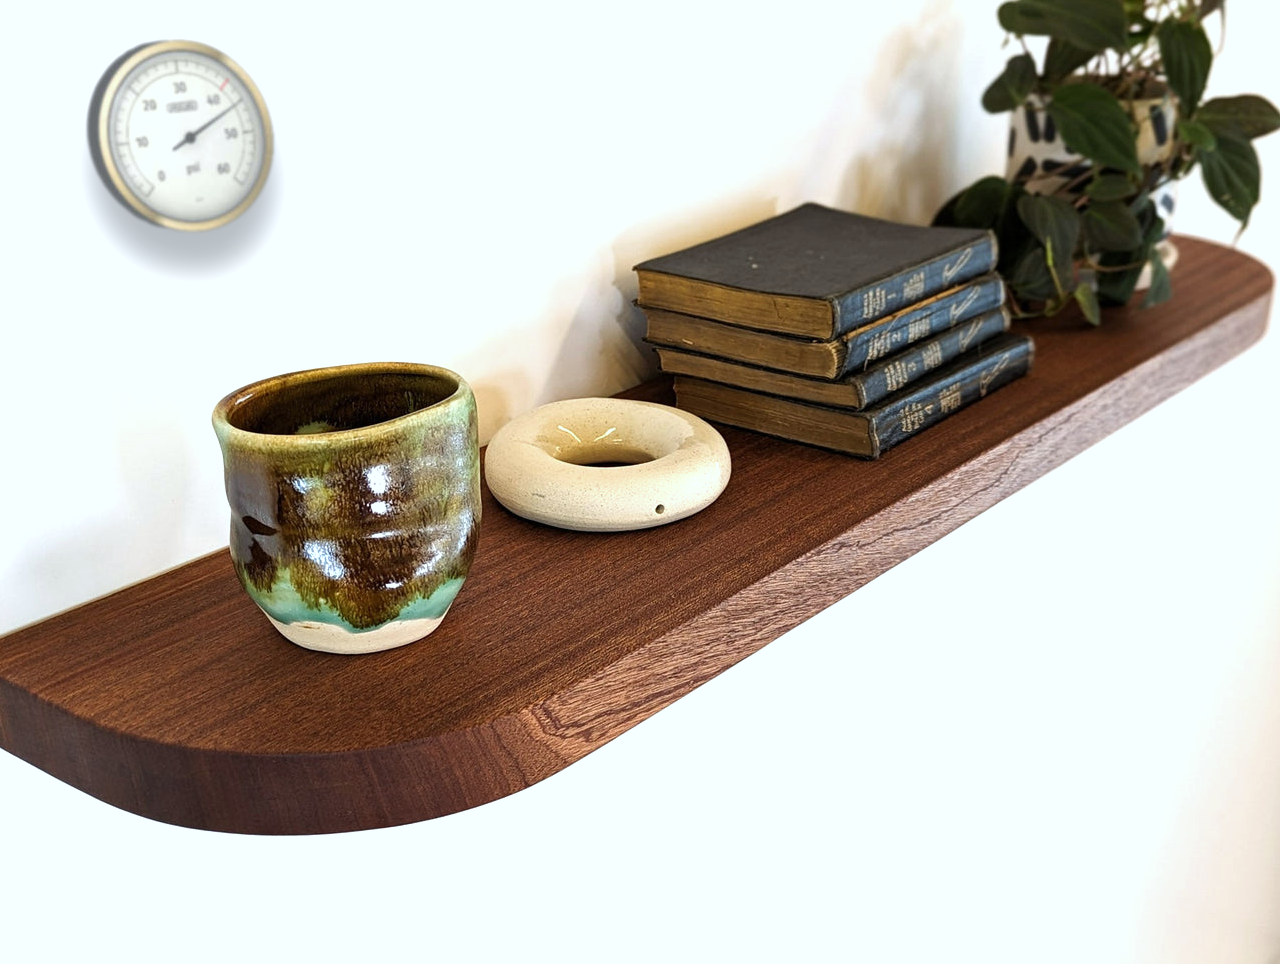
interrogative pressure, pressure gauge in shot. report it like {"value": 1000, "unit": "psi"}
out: {"value": 44, "unit": "psi"}
